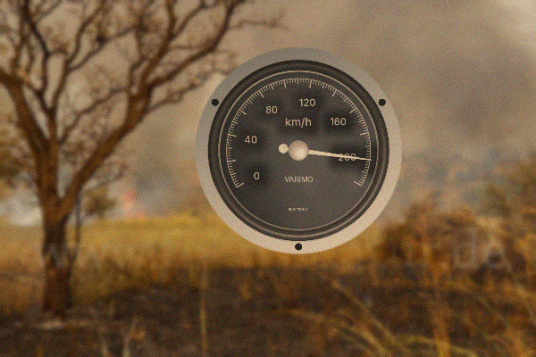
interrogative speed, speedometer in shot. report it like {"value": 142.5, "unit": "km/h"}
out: {"value": 200, "unit": "km/h"}
